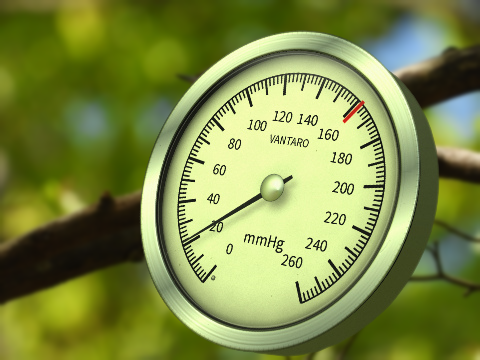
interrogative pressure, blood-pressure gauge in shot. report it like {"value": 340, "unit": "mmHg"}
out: {"value": 20, "unit": "mmHg"}
